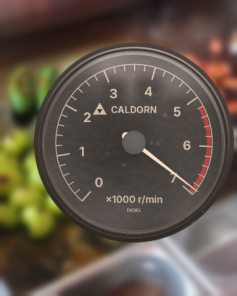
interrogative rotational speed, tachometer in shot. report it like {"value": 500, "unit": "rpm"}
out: {"value": 6900, "unit": "rpm"}
